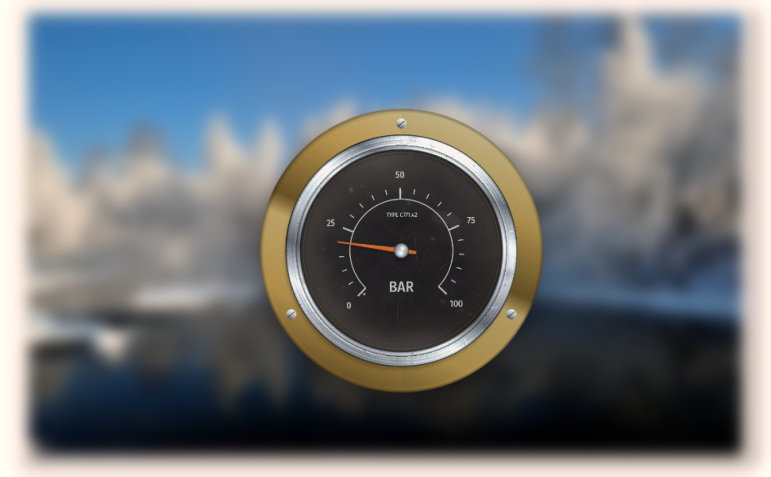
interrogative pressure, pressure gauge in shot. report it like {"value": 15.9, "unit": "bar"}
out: {"value": 20, "unit": "bar"}
